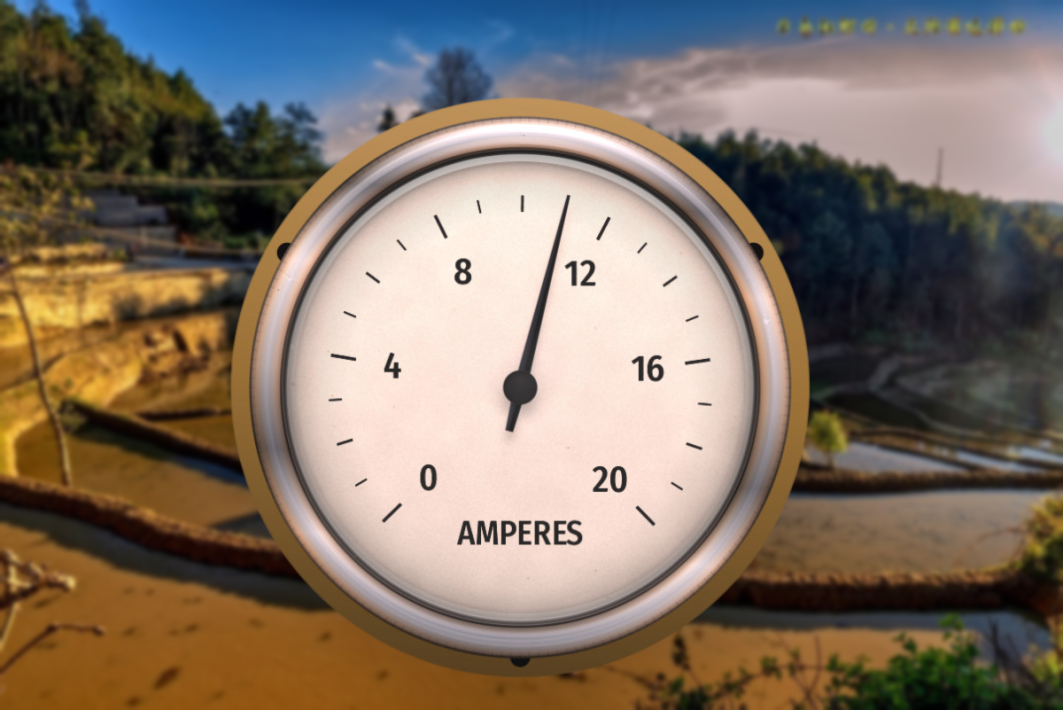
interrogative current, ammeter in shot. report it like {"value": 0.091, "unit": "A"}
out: {"value": 11, "unit": "A"}
